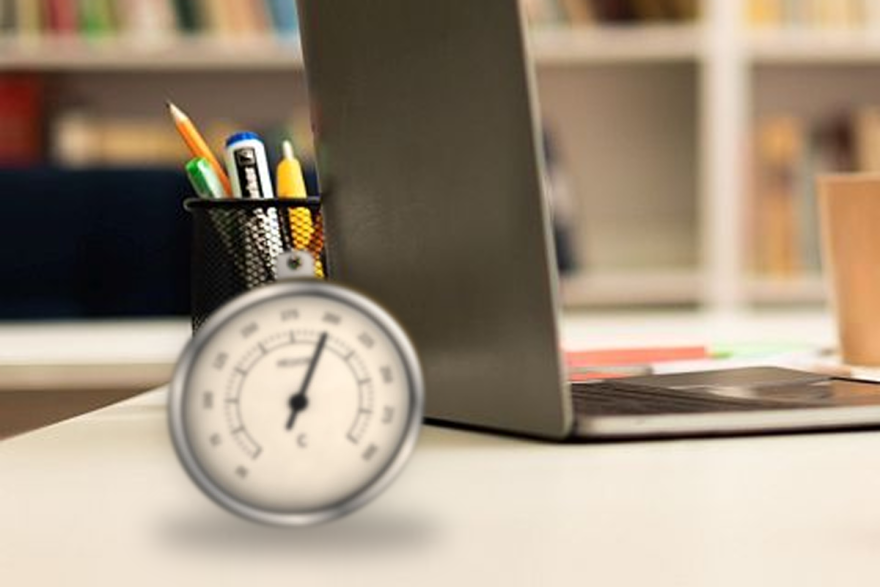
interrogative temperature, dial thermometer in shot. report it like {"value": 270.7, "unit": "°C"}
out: {"value": 200, "unit": "°C"}
